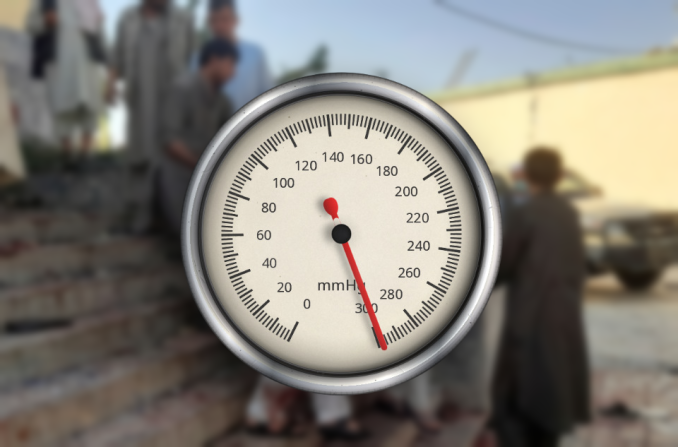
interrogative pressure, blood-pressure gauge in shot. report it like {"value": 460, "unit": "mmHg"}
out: {"value": 298, "unit": "mmHg"}
